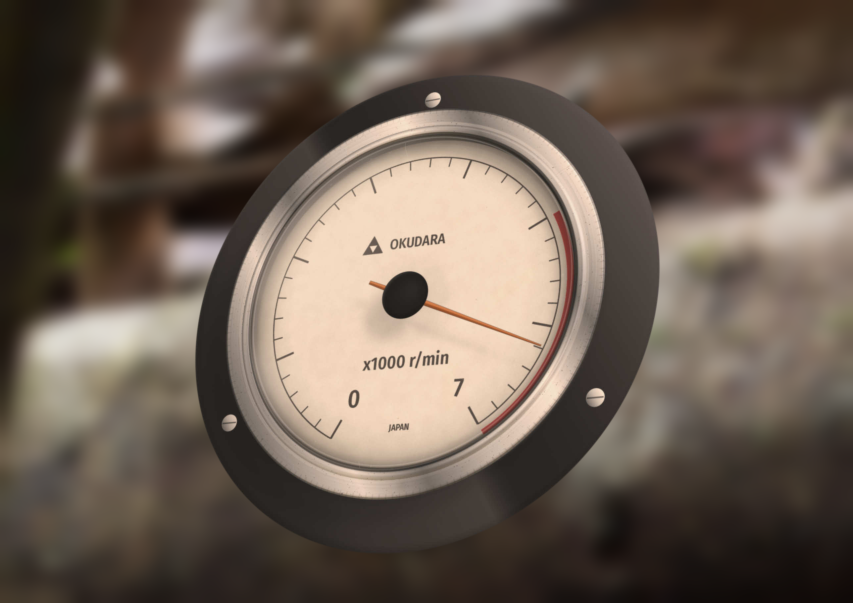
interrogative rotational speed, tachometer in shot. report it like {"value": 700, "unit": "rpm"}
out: {"value": 6200, "unit": "rpm"}
